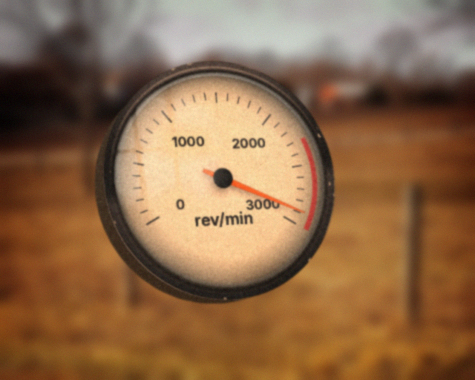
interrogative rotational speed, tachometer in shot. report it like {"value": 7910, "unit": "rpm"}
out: {"value": 2900, "unit": "rpm"}
